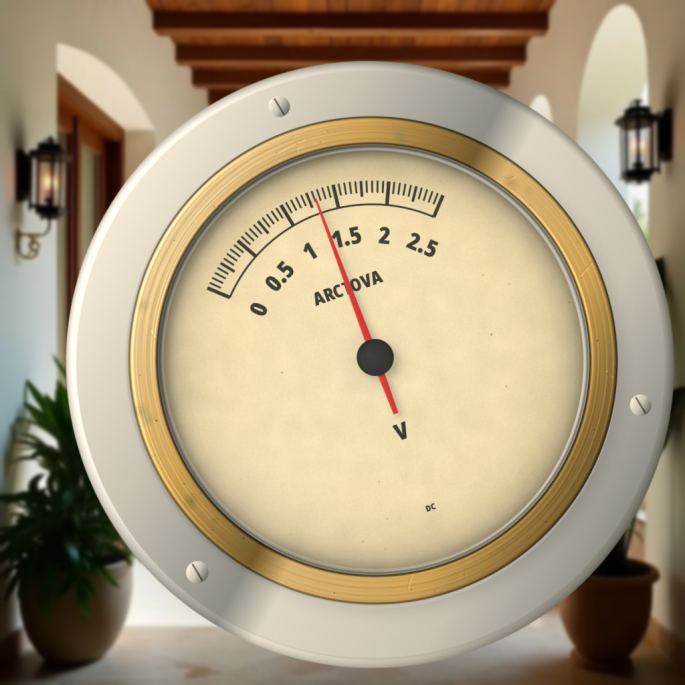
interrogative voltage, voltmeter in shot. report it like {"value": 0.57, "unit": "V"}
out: {"value": 1.3, "unit": "V"}
